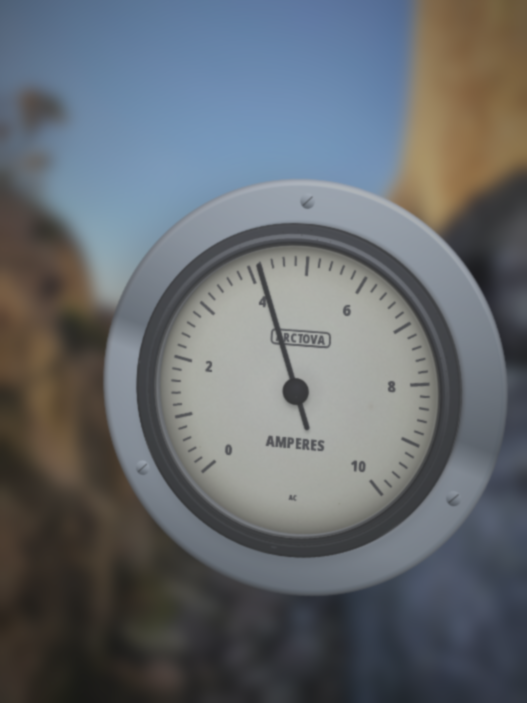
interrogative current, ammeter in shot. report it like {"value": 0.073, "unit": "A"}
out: {"value": 4.2, "unit": "A"}
